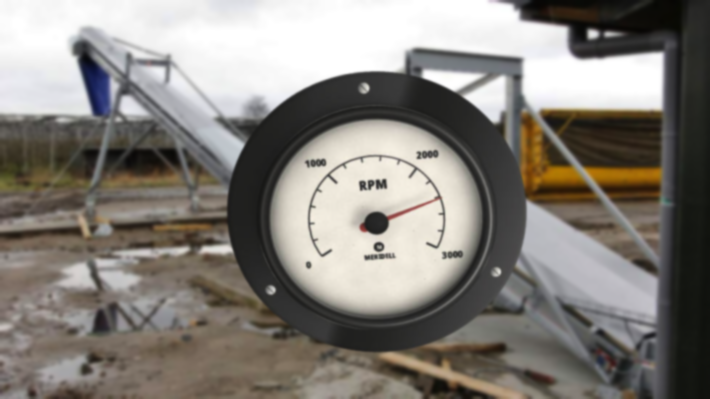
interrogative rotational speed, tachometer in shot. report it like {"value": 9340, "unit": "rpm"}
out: {"value": 2400, "unit": "rpm"}
